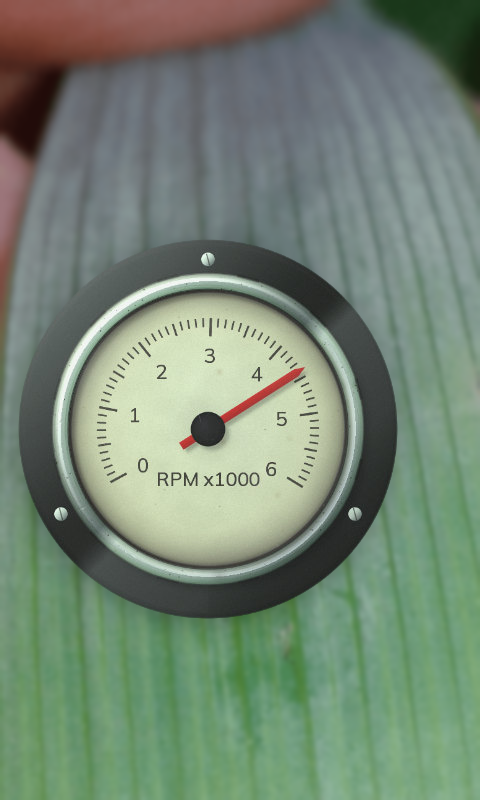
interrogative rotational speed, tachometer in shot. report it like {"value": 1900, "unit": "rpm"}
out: {"value": 4400, "unit": "rpm"}
